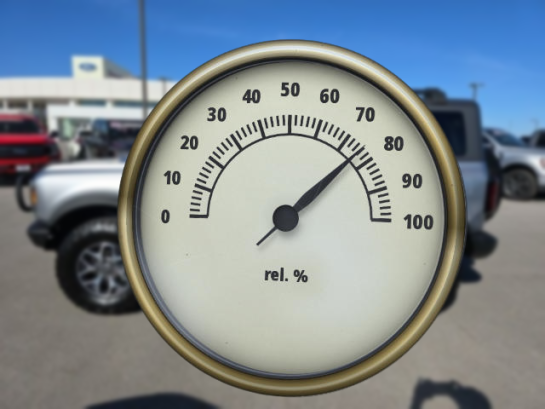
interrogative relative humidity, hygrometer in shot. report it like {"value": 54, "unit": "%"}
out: {"value": 76, "unit": "%"}
